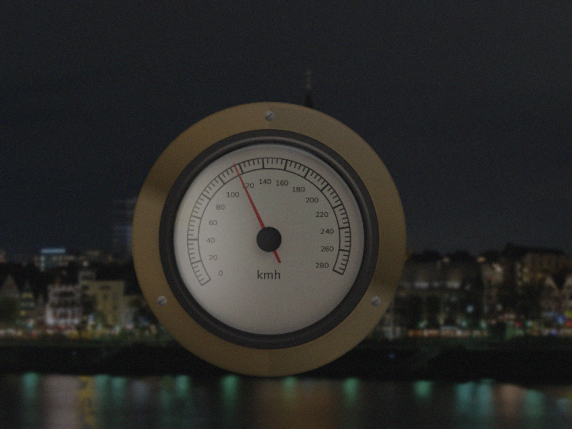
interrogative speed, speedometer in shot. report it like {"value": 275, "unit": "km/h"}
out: {"value": 116, "unit": "km/h"}
